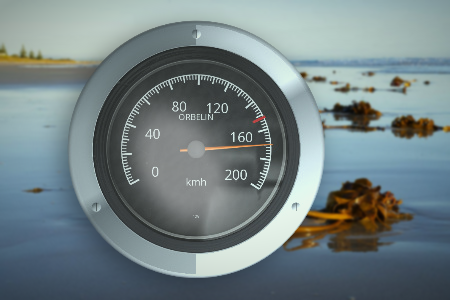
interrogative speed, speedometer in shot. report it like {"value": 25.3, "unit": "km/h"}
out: {"value": 170, "unit": "km/h"}
